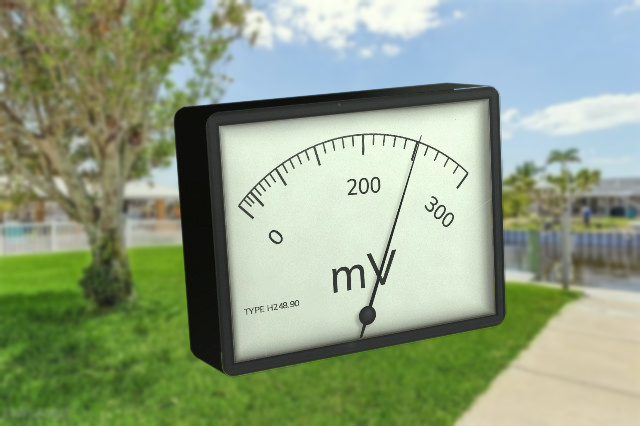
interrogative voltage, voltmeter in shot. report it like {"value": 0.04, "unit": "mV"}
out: {"value": 250, "unit": "mV"}
